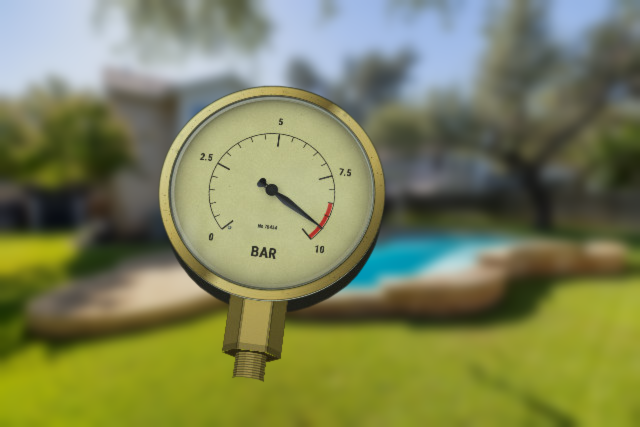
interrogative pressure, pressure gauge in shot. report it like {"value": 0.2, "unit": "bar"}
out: {"value": 9.5, "unit": "bar"}
